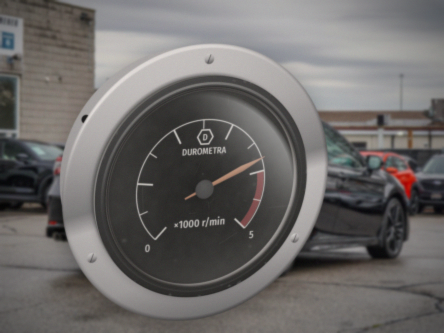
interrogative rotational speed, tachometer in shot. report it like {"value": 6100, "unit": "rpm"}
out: {"value": 3750, "unit": "rpm"}
